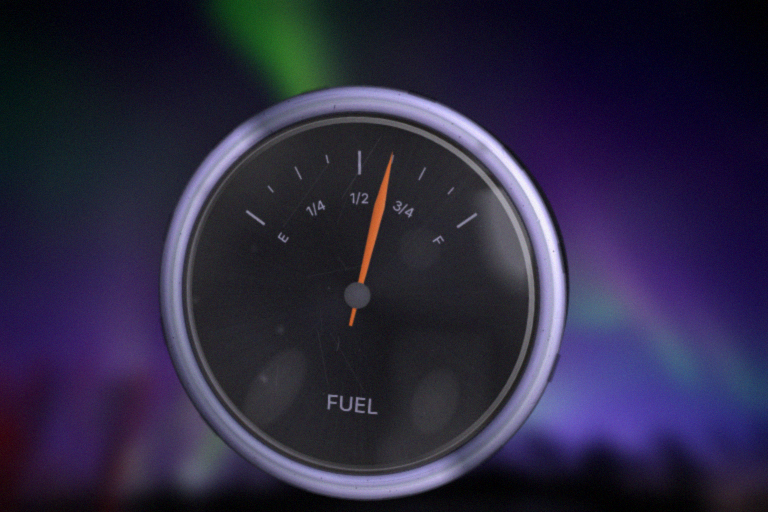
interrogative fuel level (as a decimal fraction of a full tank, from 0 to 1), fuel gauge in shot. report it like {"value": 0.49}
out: {"value": 0.625}
